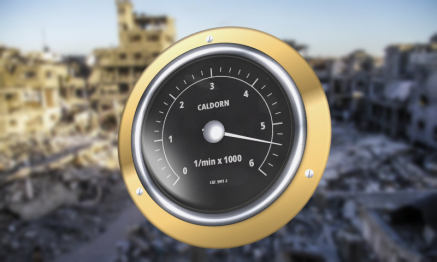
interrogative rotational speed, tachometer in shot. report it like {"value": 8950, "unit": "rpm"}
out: {"value": 5400, "unit": "rpm"}
